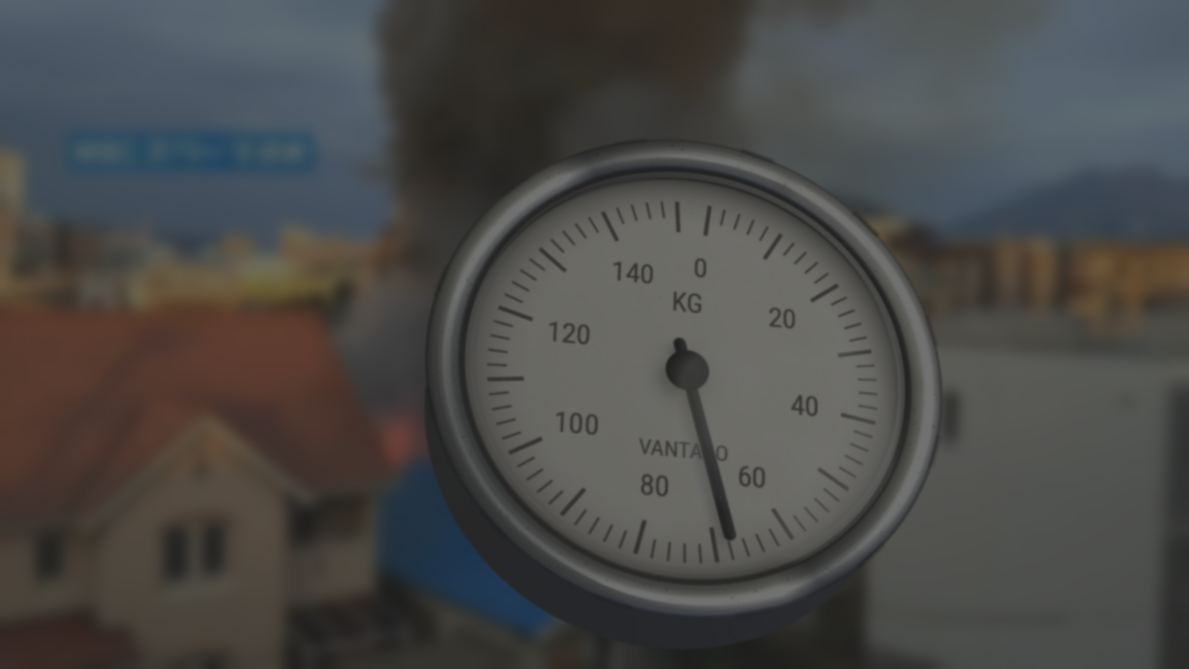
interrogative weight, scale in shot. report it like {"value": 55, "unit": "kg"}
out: {"value": 68, "unit": "kg"}
